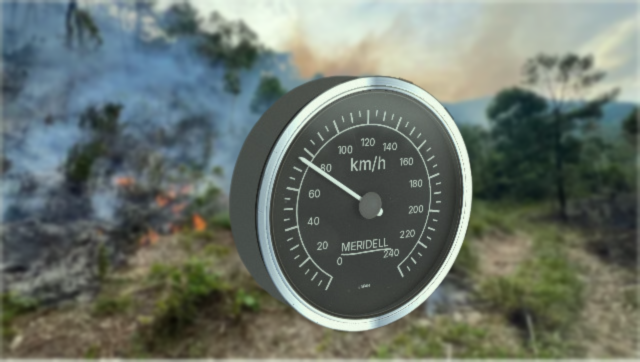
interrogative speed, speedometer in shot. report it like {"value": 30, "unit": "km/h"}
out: {"value": 75, "unit": "km/h"}
